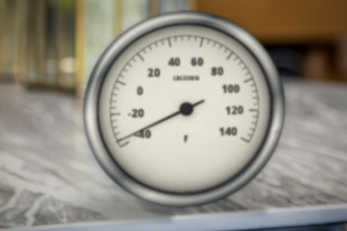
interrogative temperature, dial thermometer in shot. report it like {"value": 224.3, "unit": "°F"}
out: {"value": -36, "unit": "°F"}
